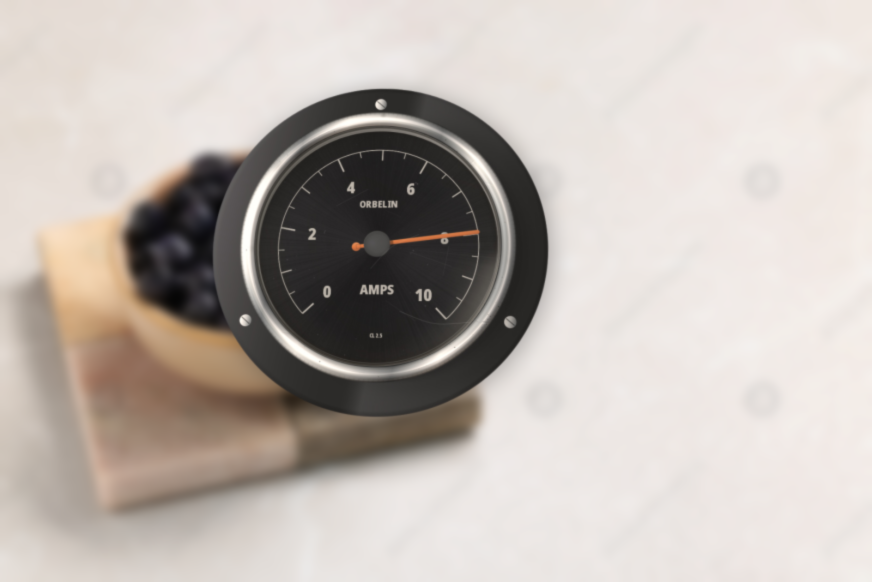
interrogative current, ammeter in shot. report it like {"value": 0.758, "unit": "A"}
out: {"value": 8, "unit": "A"}
